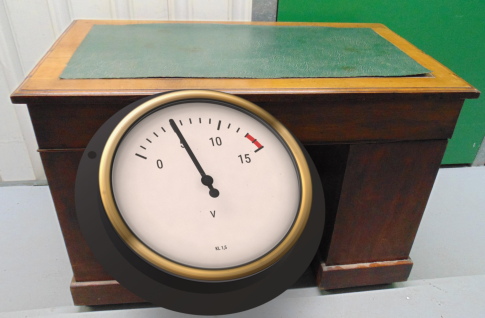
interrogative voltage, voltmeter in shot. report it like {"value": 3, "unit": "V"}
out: {"value": 5, "unit": "V"}
